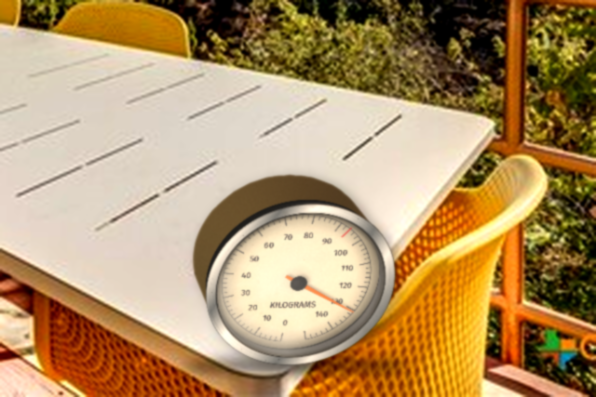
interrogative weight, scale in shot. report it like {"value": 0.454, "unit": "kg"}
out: {"value": 130, "unit": "kg"}
